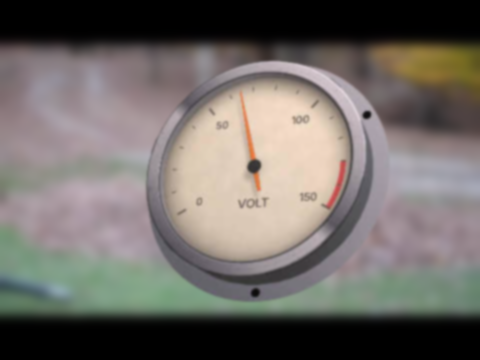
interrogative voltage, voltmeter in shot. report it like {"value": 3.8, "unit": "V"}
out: {"value": 65, "unit": "V"}
